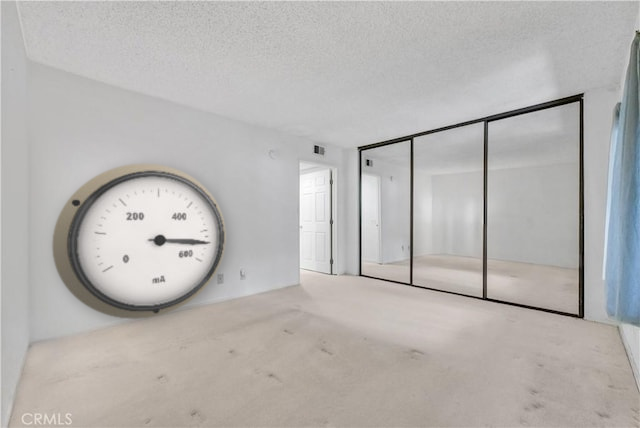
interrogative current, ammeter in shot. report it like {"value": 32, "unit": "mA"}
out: {"value": 540, "unit": "mA"}
